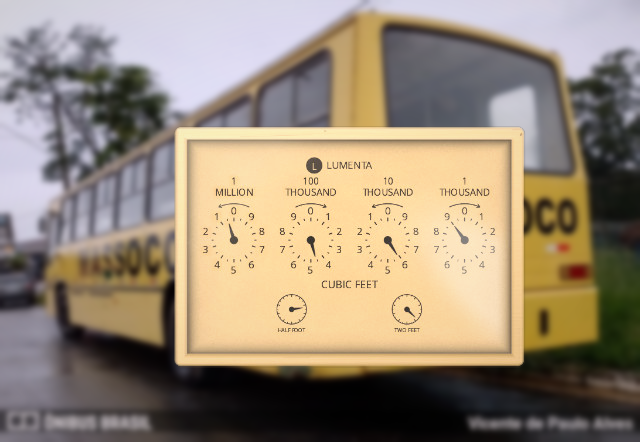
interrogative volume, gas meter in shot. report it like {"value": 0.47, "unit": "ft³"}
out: {"value": 45900, "unit": "ft³"}
